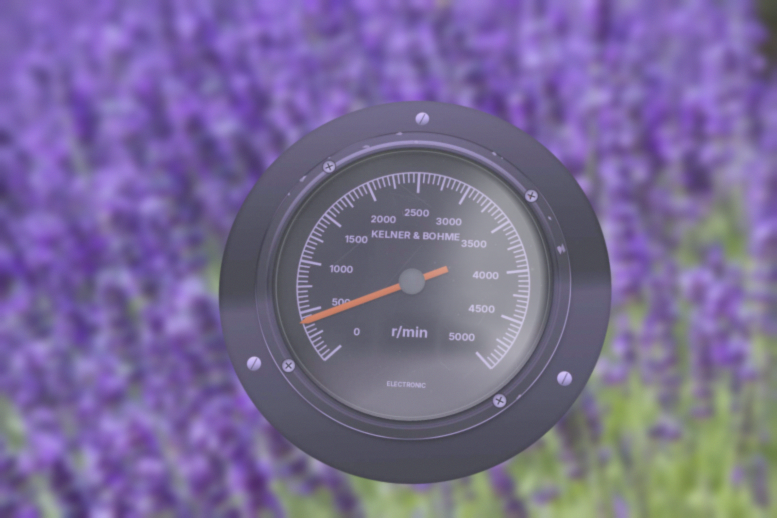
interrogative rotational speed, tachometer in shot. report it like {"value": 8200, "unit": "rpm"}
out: {"value": 400, "unit": "rpm"}
